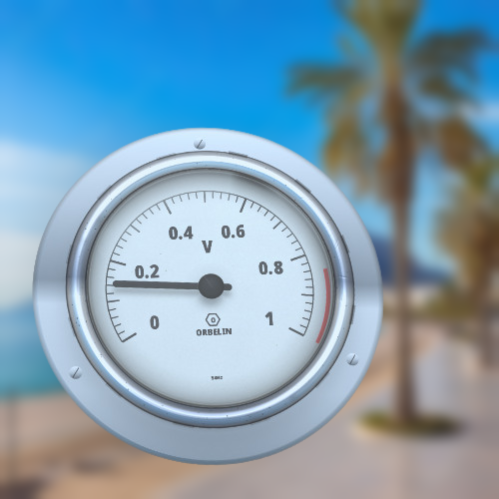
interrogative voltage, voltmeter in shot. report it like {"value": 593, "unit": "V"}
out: {"value": 0.14, "unit": "V"}
